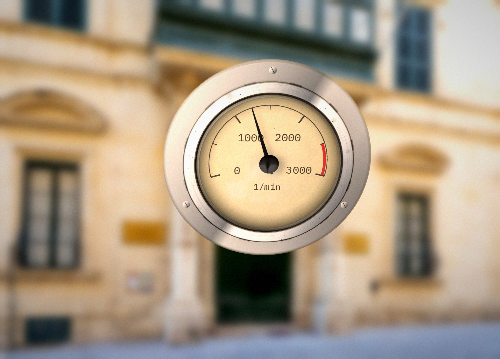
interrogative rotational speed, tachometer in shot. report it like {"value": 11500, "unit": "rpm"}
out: {"value": 1250, "unit": "rpm"}
